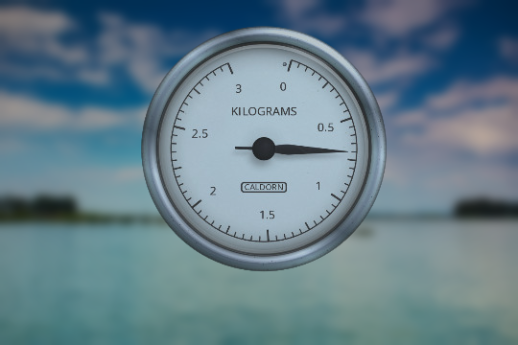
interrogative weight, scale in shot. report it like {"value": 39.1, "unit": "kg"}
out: {"value": 0.7, "unit": "kg"}
